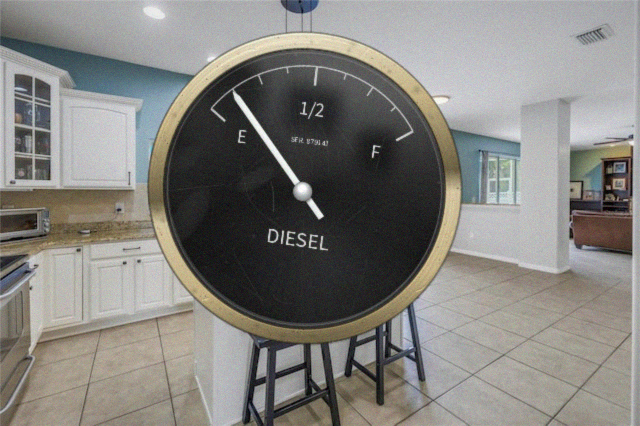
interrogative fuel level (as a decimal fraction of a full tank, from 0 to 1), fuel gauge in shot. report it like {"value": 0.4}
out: {"value": 0.125}
